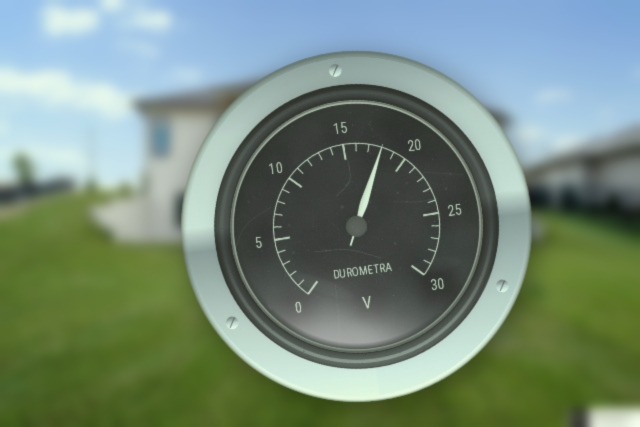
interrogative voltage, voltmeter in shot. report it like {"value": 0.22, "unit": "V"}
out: {"value": 18, "unit": "V"}
